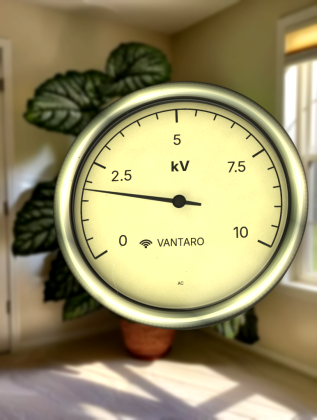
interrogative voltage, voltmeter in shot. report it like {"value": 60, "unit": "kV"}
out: {"value": 1.75, "unit": "kV"}
